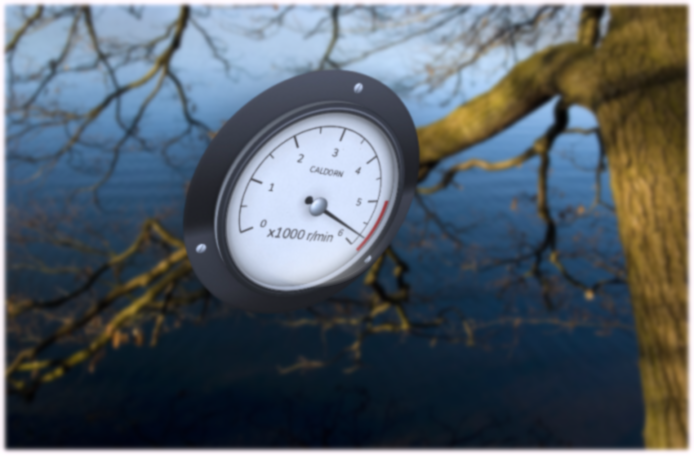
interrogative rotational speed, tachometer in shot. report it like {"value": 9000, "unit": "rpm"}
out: {"value": 5750, "unit": "rpm"}
